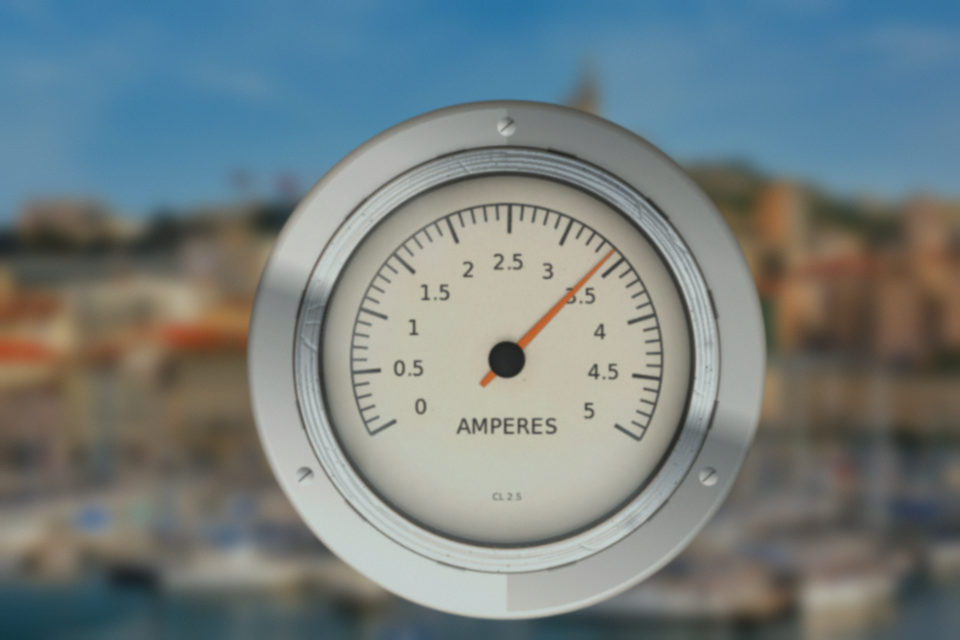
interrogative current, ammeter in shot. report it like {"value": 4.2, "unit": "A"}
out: {"value": 3.4, "unit": "A"}
